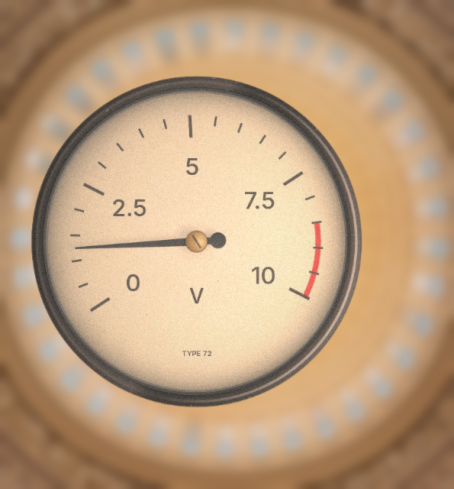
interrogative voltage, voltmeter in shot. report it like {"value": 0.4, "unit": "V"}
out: {"value": 1.25, "unit": "V"}
